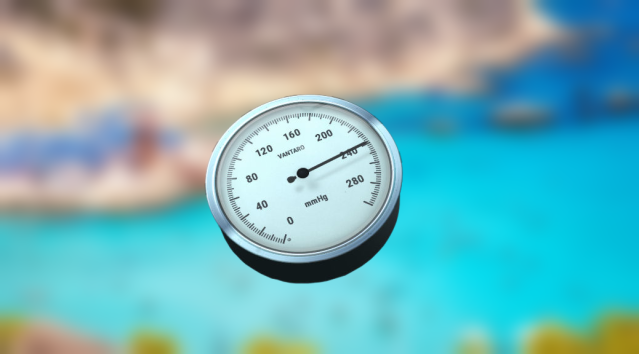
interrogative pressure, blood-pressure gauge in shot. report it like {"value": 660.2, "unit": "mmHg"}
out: {"value": 240, "unit": "mmHg"}
